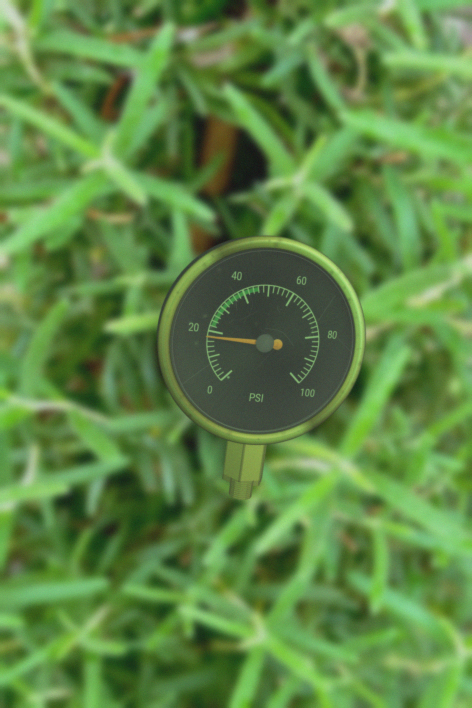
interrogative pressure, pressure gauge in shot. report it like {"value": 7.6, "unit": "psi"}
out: {"value": 18, "unit": "psi"}
